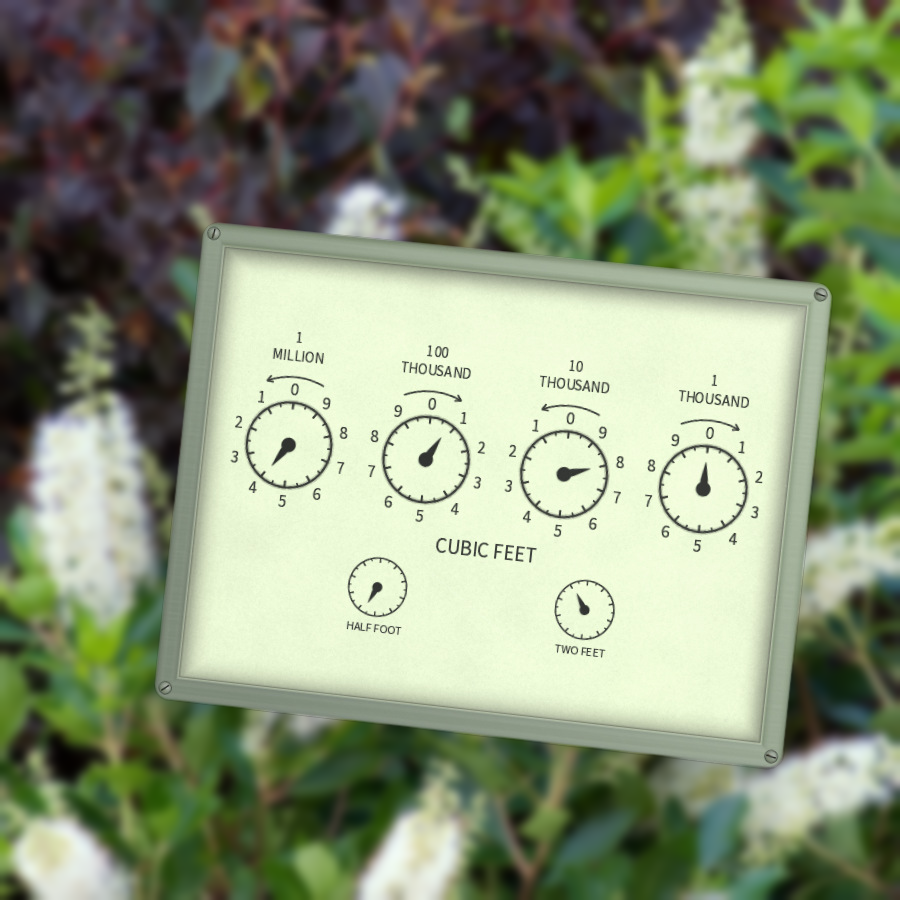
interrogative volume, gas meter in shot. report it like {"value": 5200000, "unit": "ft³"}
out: {"value": 408000, "unit": "ft³"}
